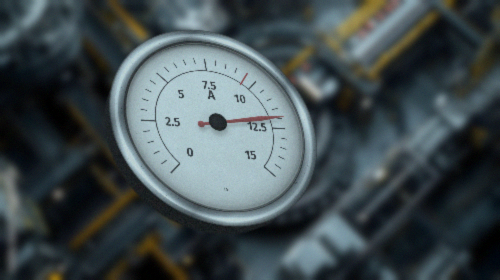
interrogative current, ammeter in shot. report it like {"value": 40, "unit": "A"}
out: {"value": 12, "unit": "A"}
